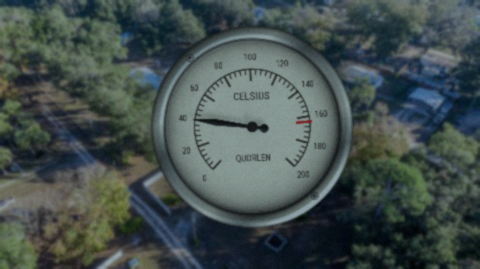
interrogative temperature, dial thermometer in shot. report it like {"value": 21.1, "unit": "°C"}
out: {"value": 40, "unit": "°C"}
